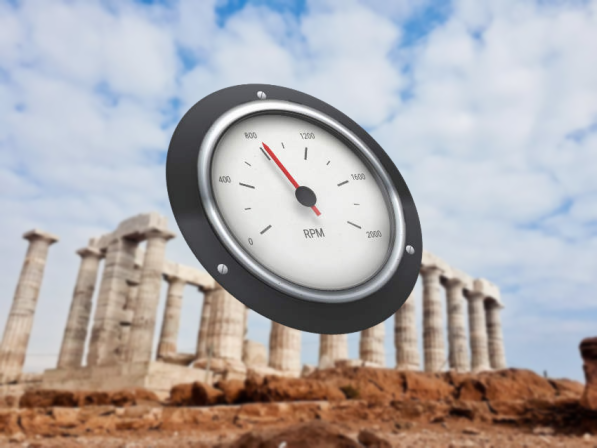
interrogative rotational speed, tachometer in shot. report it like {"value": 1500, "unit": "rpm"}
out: {"value": 800, "unit": "rpm"}
